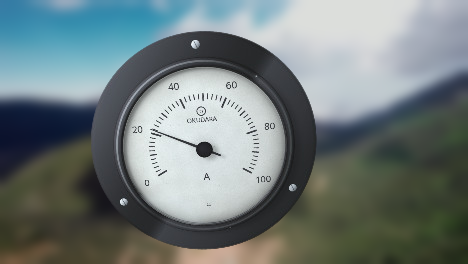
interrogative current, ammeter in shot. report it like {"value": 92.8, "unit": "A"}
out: {"value": 22, "unit": "A"}
